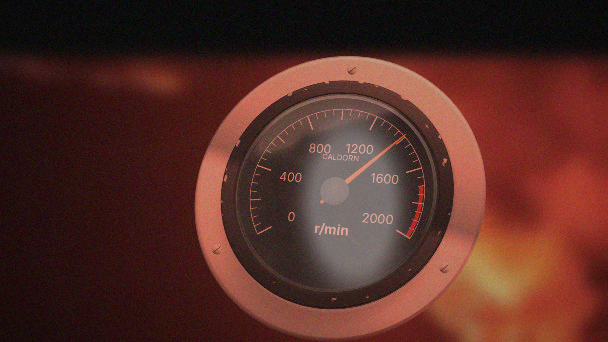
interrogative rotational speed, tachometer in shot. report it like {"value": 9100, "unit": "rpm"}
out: {"value": 1400, "unit": "rpm"}
